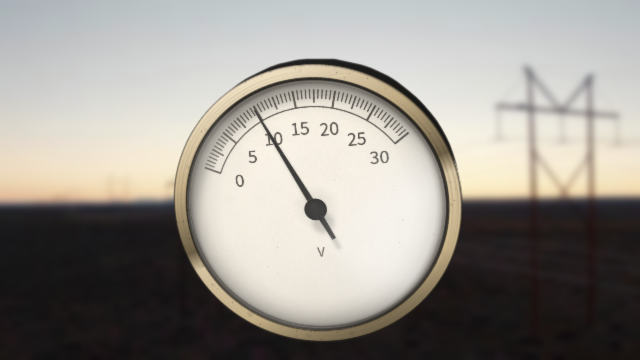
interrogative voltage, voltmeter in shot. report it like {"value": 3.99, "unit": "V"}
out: {"value": 10, "unit": "V"}
